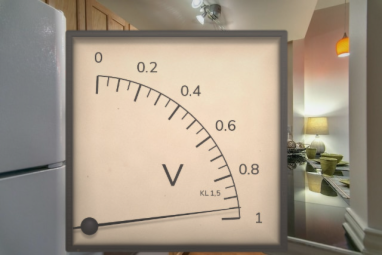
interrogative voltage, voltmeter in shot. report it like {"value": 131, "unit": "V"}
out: {"value": 0.95, "unit": "V"}
